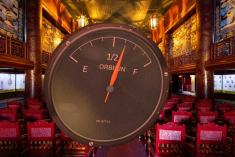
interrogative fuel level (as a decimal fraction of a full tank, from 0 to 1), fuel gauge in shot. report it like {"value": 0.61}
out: {"value": 0.625}
